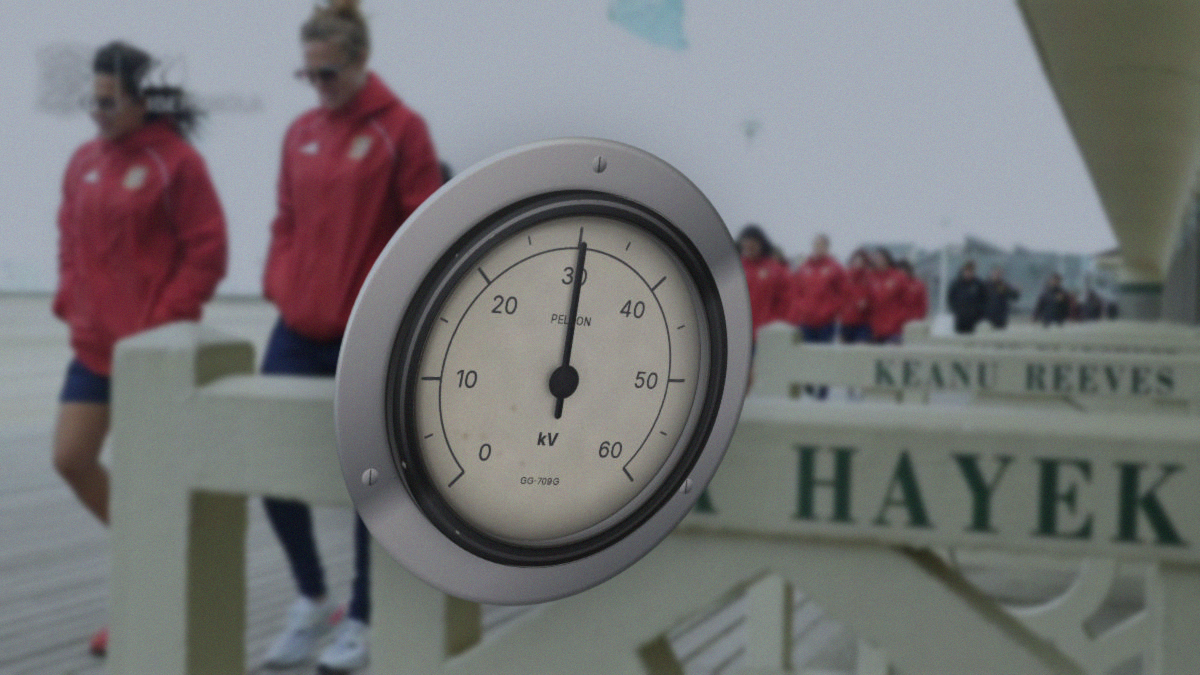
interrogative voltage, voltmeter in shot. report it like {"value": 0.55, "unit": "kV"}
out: {"value": 30, "unit": "kV"}
